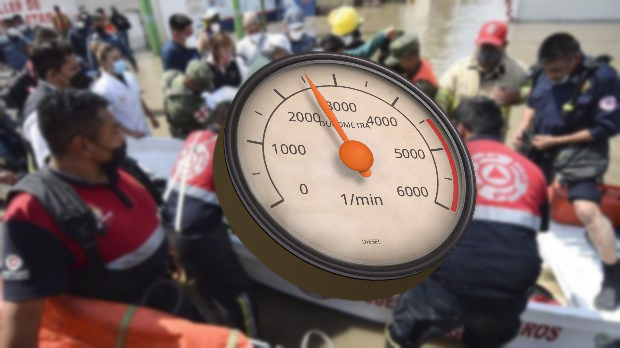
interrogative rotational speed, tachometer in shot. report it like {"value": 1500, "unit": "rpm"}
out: {"value": 2500, "unit": "rpm"}
